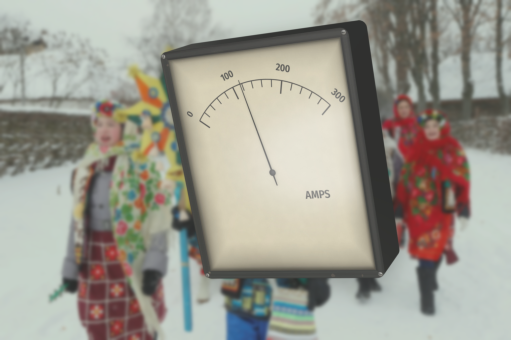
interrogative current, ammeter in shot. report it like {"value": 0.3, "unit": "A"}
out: {"value": 120, "unit": "A"}
